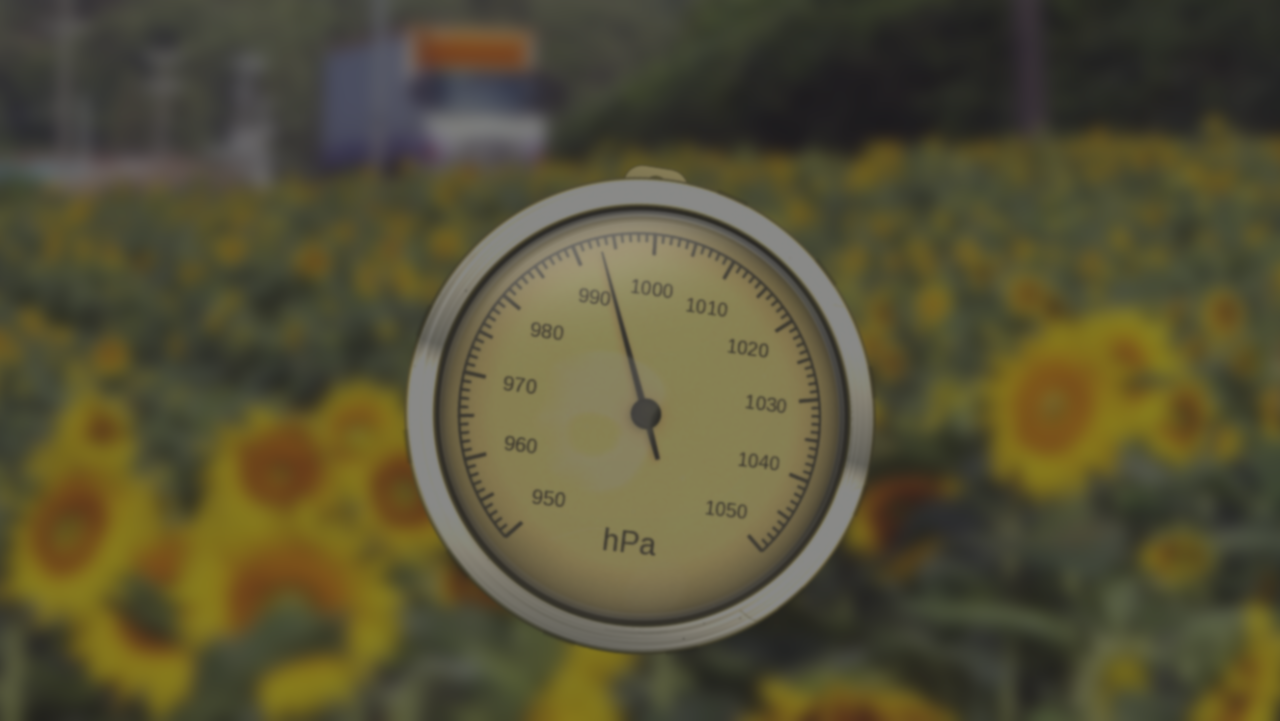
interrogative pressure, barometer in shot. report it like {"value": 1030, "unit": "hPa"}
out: {"value": 993, "unit": "hPa"}
